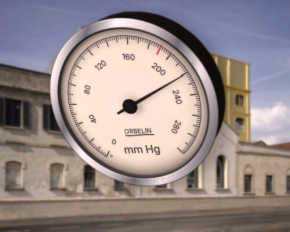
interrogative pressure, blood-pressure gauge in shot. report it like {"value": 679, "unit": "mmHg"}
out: {"value": 220, "unit": "mmHg"}
